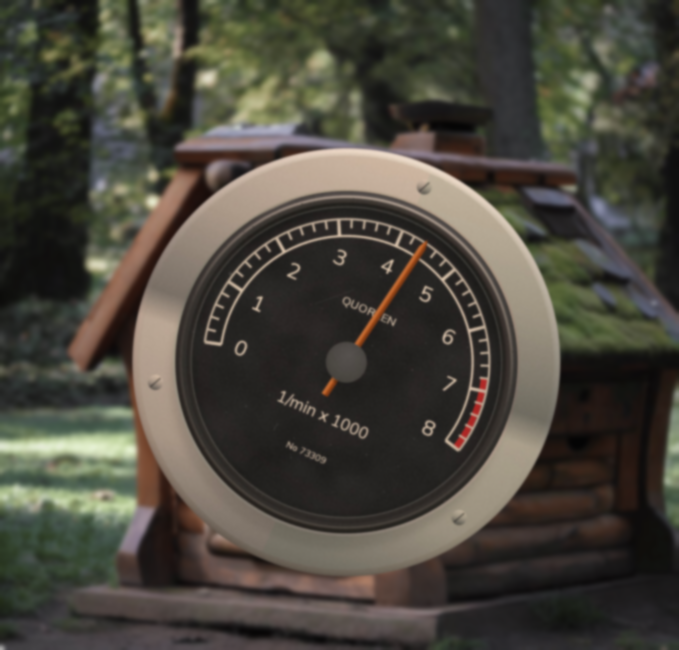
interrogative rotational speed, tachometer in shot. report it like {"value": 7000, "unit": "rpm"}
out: {"value": 4400, "unit": "rpm"}
